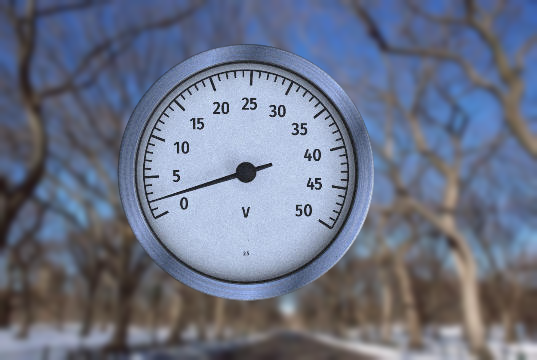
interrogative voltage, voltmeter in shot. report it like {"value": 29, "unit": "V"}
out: {"value": 2, "unit": "V"}
